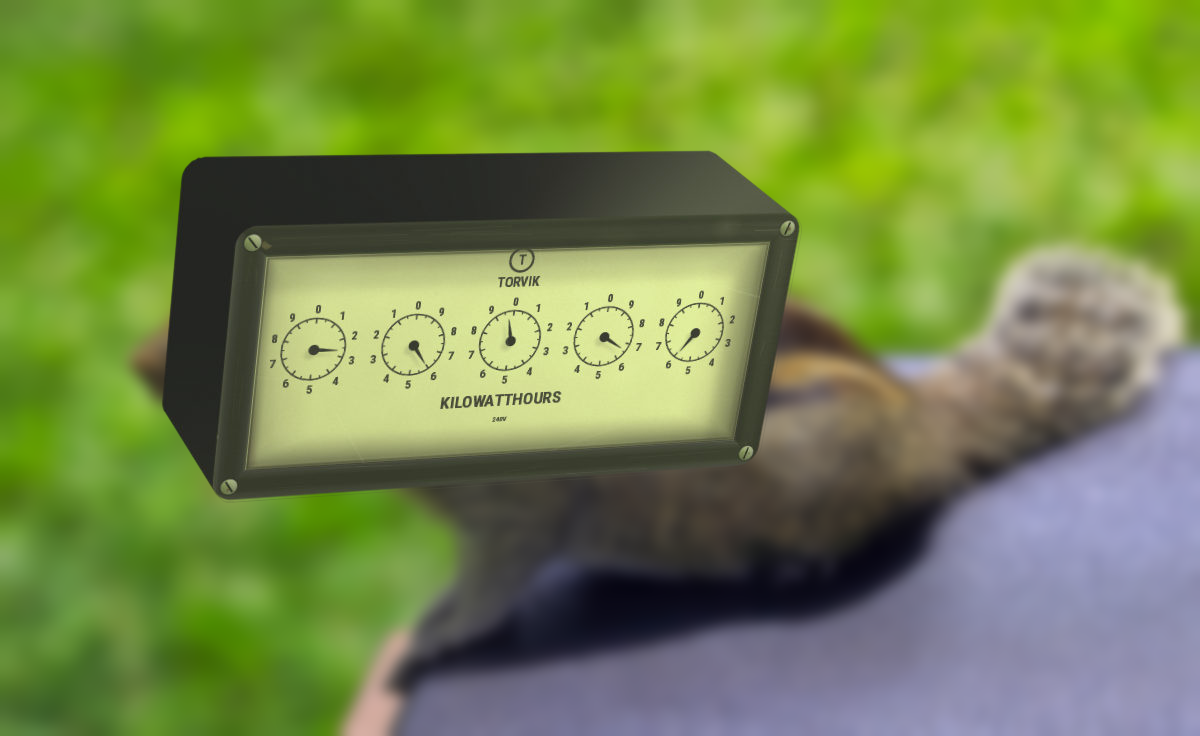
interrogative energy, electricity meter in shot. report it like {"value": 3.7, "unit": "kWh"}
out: {"value": 25966, "unit": "kWh"}
